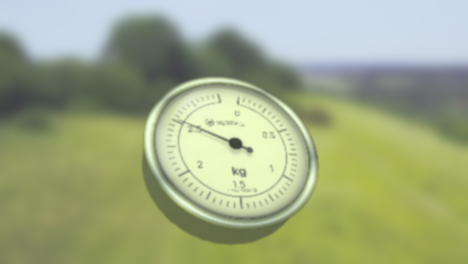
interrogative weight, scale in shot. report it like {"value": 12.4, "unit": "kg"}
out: {"value": 2.5, "unit": "kg"}
